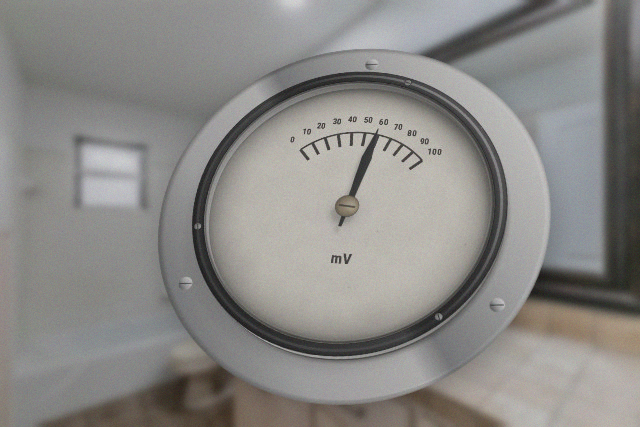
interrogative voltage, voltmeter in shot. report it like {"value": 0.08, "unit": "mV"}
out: {"value": 60, "unit": "mV"}
